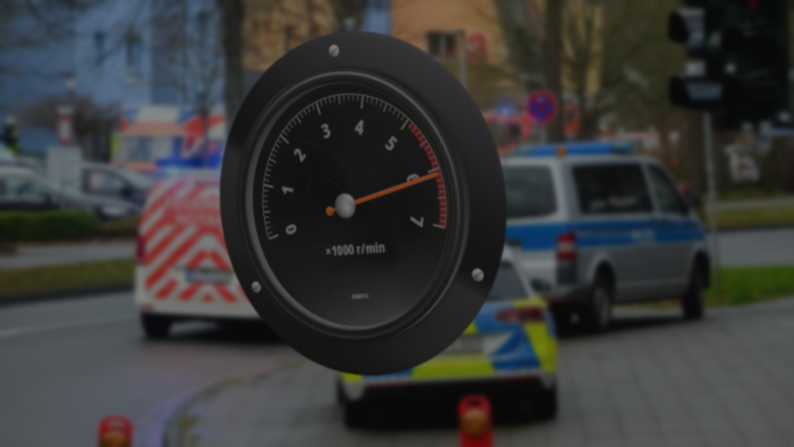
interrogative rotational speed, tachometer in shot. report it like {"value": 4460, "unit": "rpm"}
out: {"value": 6100, "unit": "rpm"}
